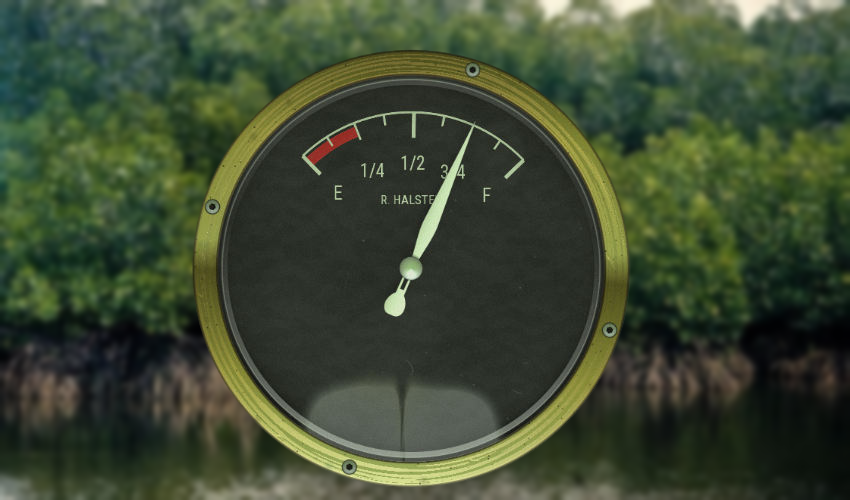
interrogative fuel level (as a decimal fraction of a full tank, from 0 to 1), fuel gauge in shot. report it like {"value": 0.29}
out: {"value": 0.75}
